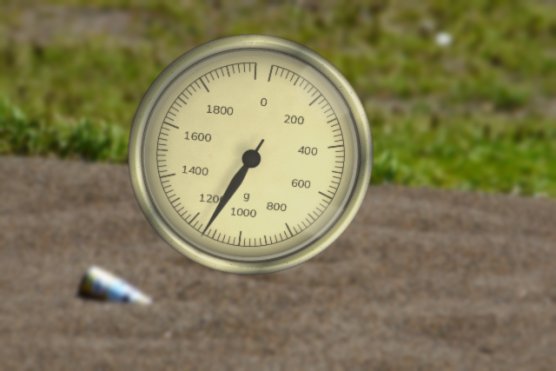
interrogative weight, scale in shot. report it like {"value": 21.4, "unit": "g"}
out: {"value": 1140, "unit": "g"}
